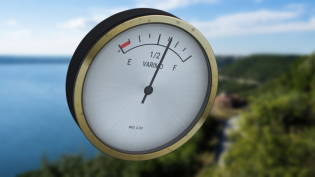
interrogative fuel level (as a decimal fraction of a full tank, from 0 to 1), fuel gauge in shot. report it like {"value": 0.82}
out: {"value": 0.625}
